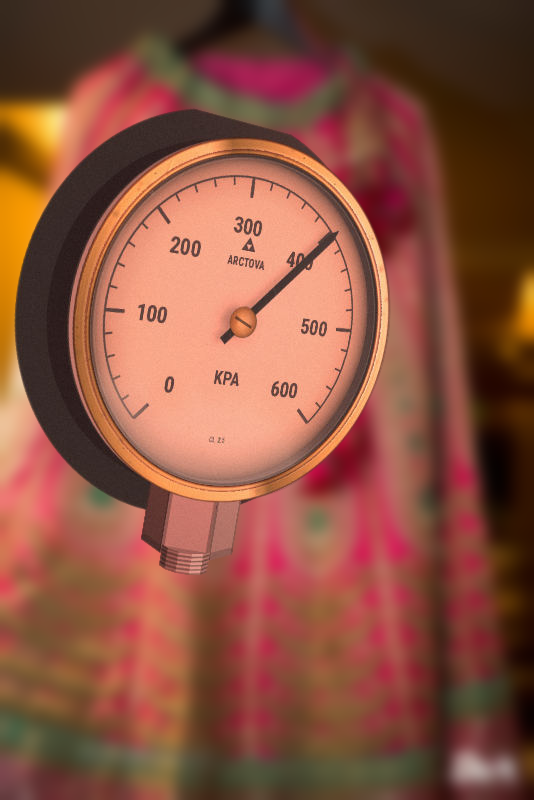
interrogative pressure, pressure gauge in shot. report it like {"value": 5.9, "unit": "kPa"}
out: {"value": 400, "unit": "kPa"}
